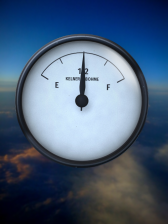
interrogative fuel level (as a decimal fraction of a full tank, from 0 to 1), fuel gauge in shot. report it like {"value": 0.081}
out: {"value": 0.5}
